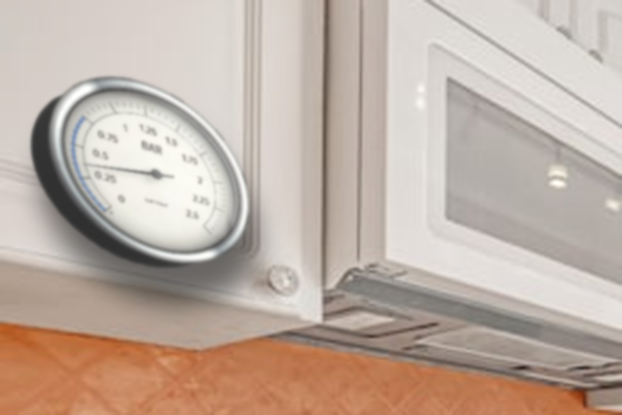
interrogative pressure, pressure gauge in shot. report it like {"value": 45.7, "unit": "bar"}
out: {"value": 0.35, "unit": "bar"}
